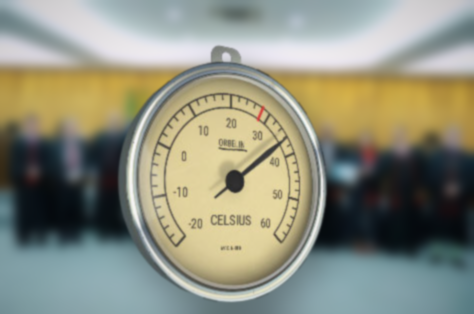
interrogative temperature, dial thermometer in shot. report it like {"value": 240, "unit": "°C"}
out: {"value": 36, "unit": "°C"}
